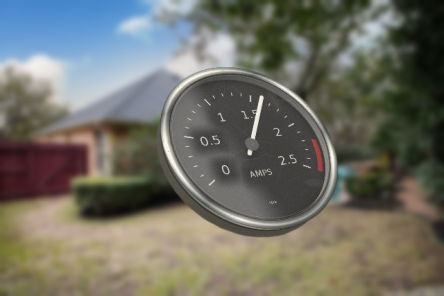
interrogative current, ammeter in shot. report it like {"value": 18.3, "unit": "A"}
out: {"value": 1.6, "unit": "A"}
